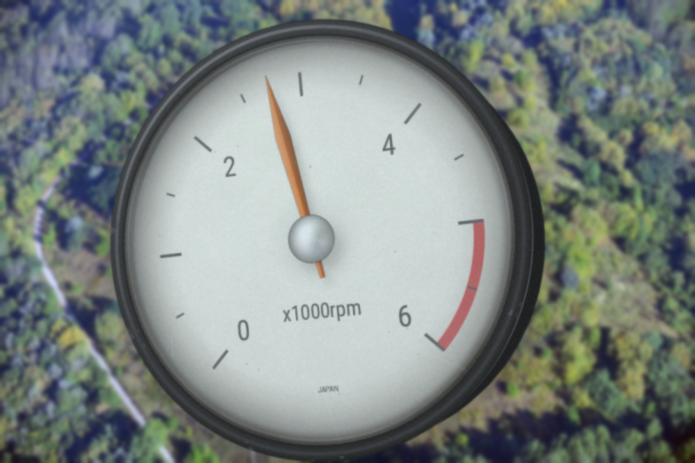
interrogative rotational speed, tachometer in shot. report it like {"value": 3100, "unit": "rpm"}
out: {"value": 2750, "unit": "rpm"}
